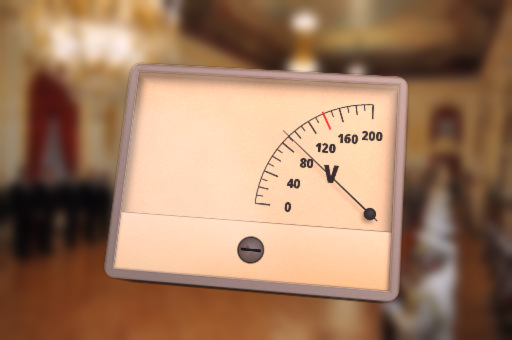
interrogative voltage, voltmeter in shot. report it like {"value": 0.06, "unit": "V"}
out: {"value": 90, "unit": "V"}
